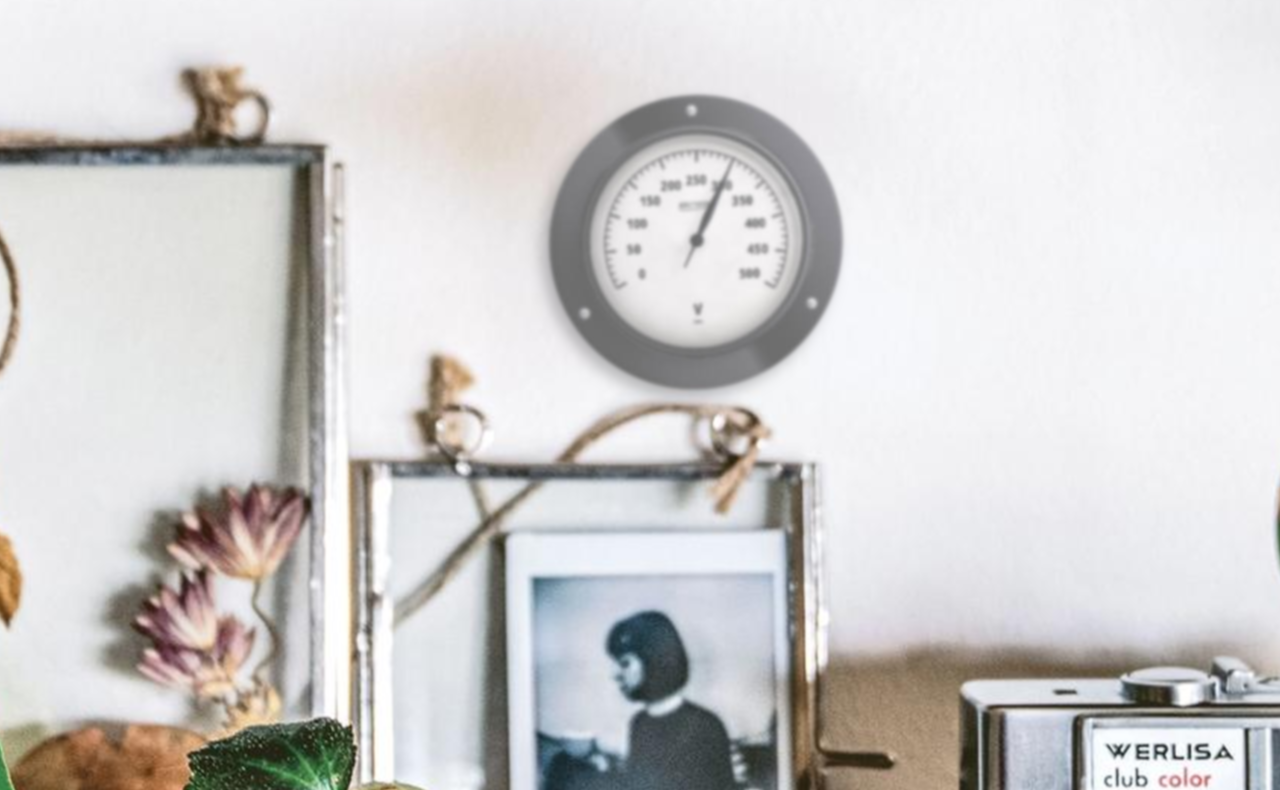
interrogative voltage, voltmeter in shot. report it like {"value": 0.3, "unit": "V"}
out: {"value": 300, "unit": "V"}
